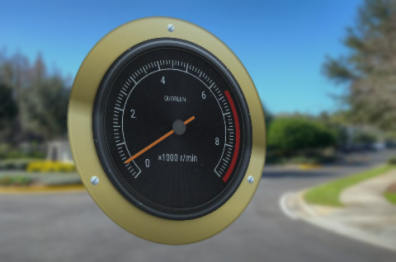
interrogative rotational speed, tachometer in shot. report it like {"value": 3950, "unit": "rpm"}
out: {"value": 500, "unit": "rpm"}
